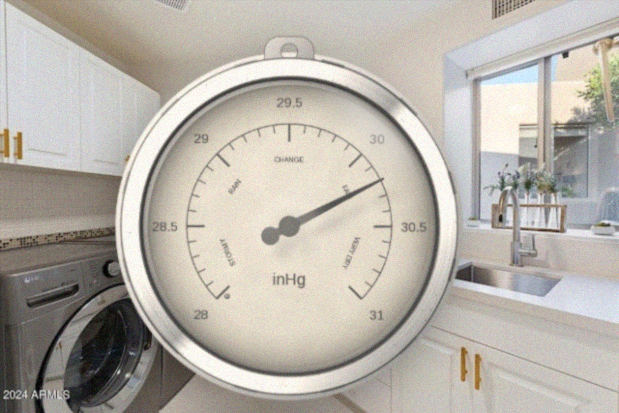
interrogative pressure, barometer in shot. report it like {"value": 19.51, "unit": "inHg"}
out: {"value": 30.2, "unit": "inHg"}
